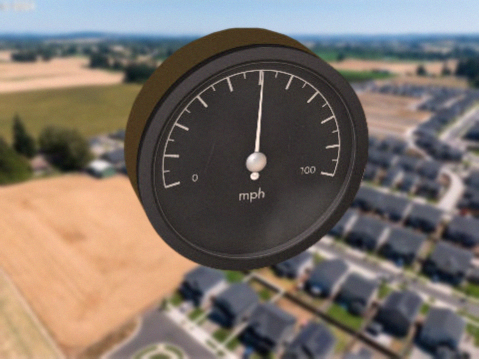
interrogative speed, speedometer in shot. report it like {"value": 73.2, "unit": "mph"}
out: {"value": 50, "unit": "mph"}
